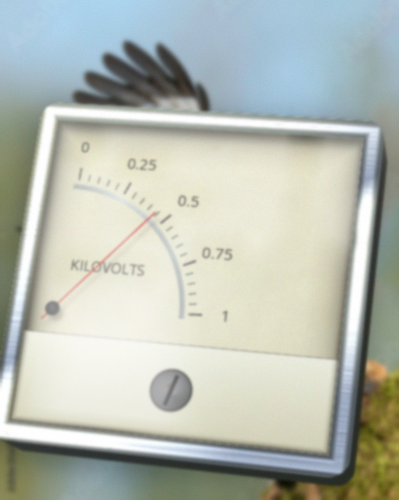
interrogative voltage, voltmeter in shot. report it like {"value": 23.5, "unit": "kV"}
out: {"value": 0.45, "unit": "kV"}
